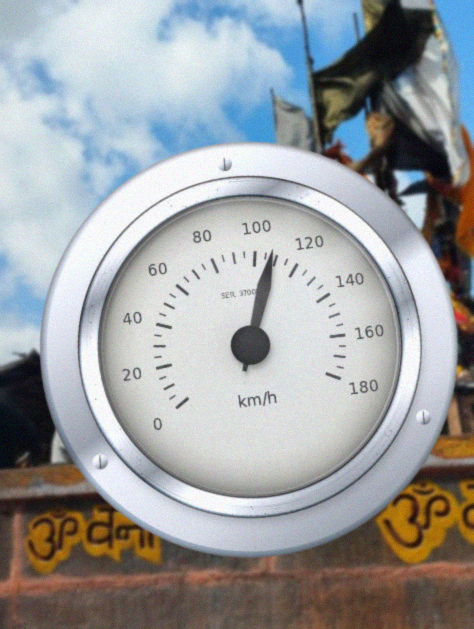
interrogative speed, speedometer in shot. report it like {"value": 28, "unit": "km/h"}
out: {"value": 107.5, "unit": "km/h"}
